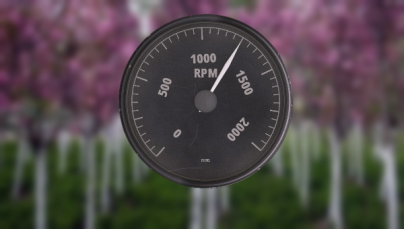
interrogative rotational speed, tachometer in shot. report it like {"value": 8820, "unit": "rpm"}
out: {"value": 1250, "unit": "rpm"}
